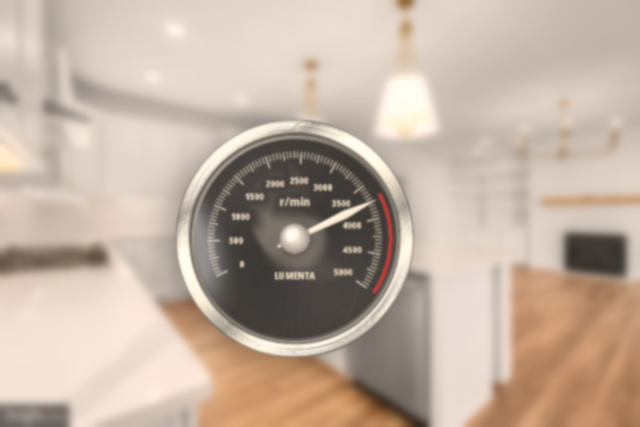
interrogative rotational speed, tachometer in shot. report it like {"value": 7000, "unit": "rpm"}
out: {"value": 3750, "unit": "rpm"}
